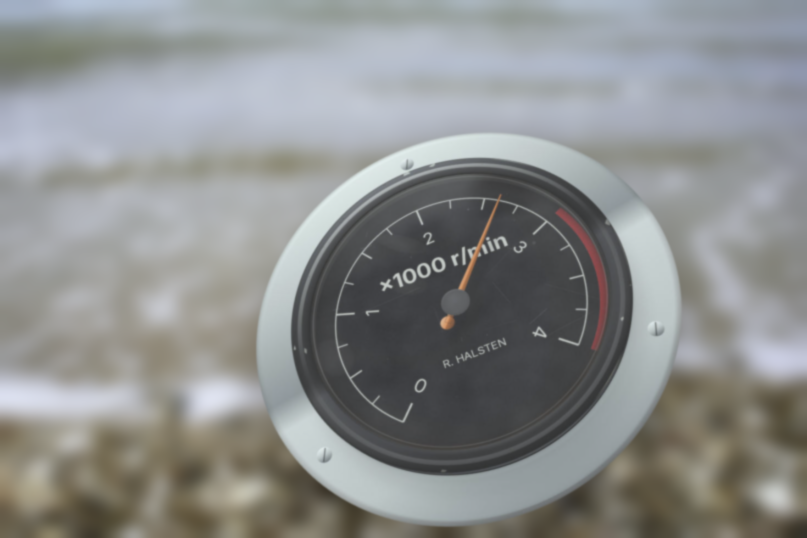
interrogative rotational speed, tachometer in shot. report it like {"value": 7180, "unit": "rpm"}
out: {"value": 2625, "unit": "rpm"}
